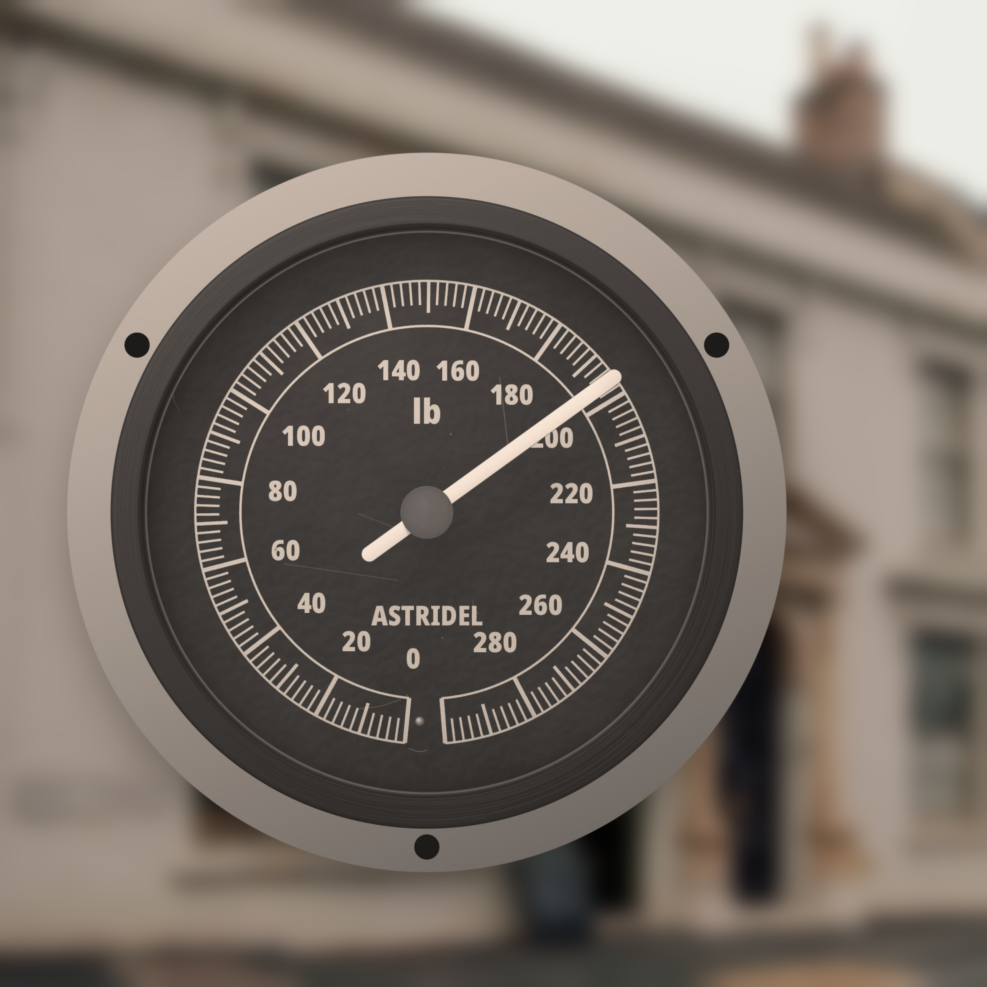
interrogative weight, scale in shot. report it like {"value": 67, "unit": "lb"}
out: {"value": 196, "unit": "lb"}
